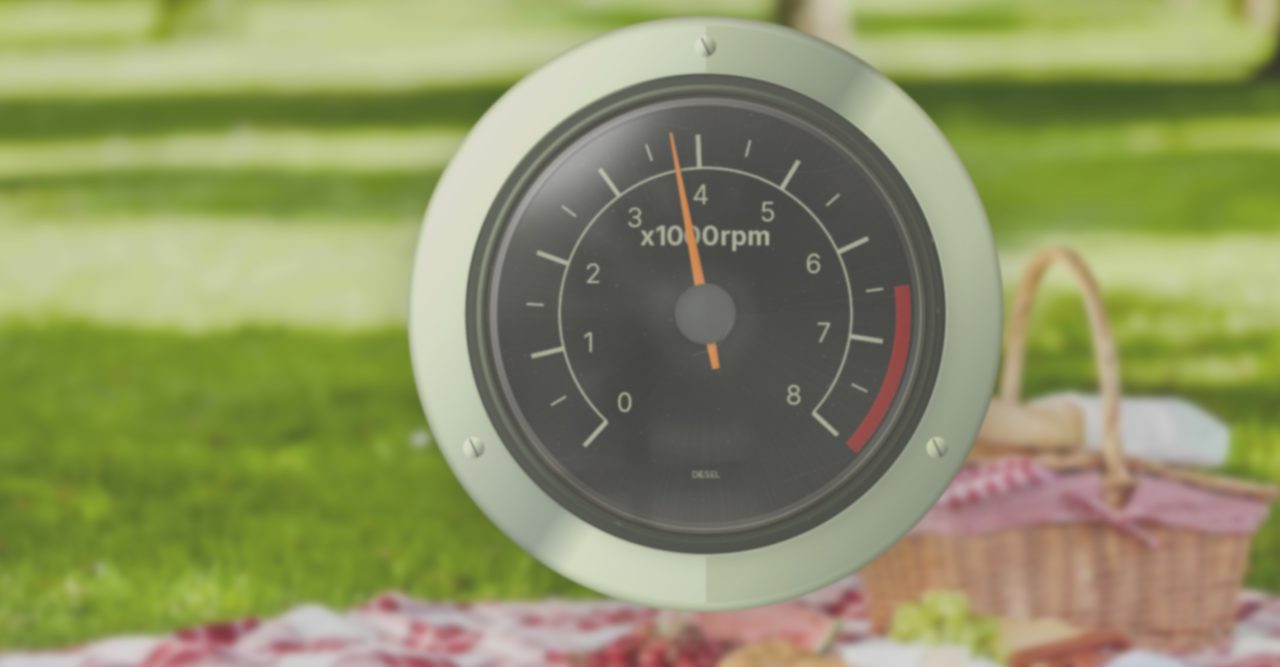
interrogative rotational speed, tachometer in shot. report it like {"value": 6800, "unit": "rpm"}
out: {"value": 3750, "unit": "rpm"}
